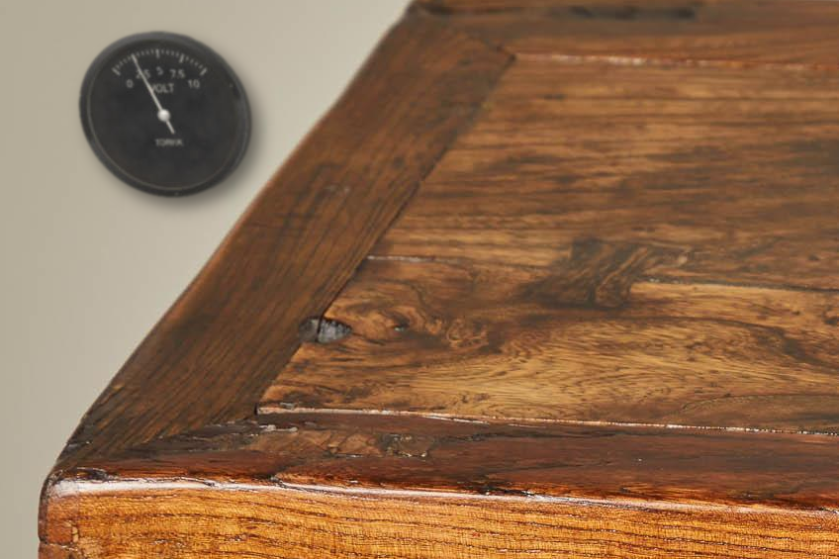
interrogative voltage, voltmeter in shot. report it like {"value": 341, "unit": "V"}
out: {"value": 2.5, "unit": "V"}
